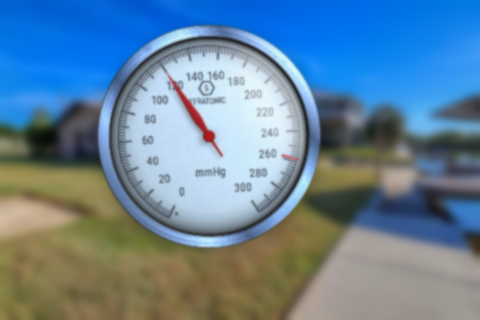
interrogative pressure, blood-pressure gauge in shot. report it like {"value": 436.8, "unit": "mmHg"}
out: {"value": 120, "unit": "mmHg"}
